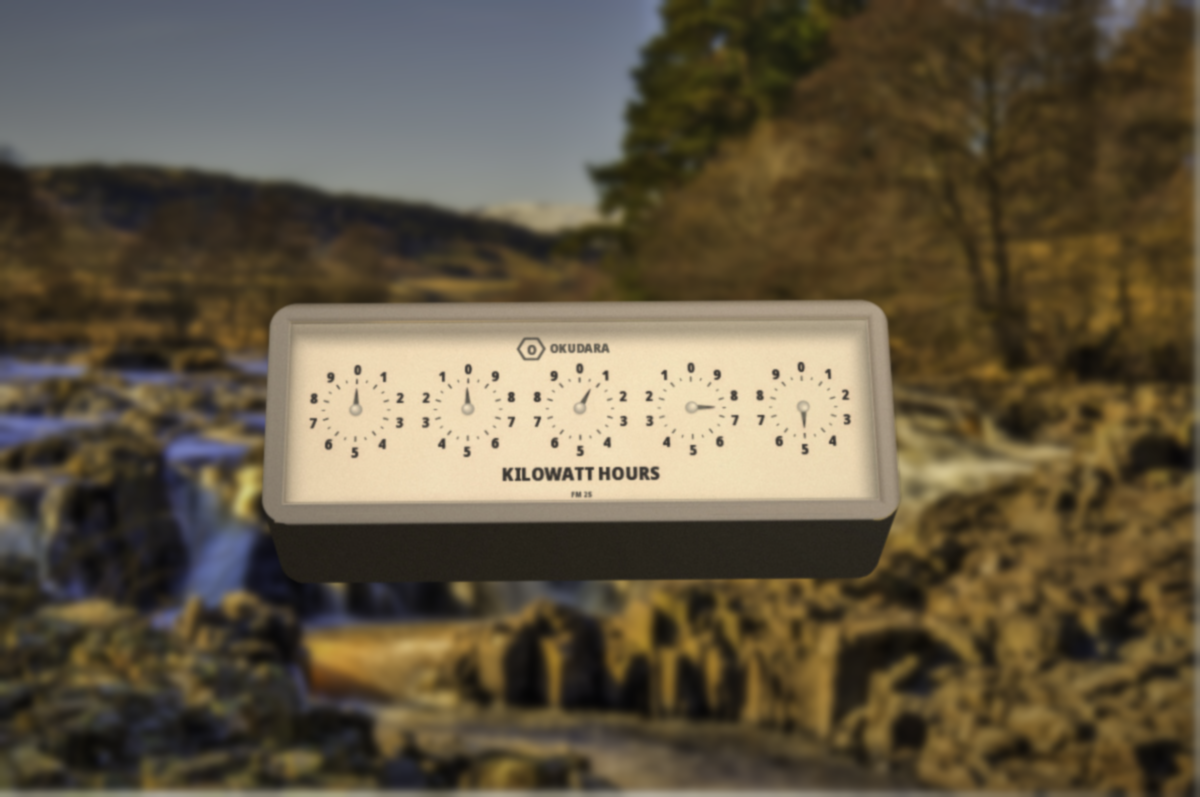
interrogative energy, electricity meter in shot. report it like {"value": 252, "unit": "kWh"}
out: {"value": 75, "unit": "kWh"}
